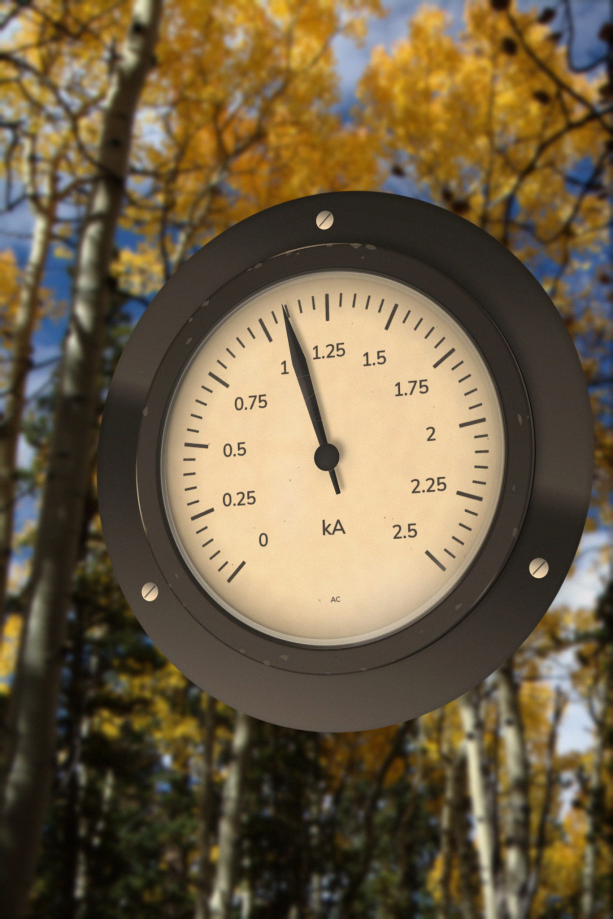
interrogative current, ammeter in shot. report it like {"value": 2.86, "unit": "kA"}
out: {"value": 1.1, "unit": "kA"}
